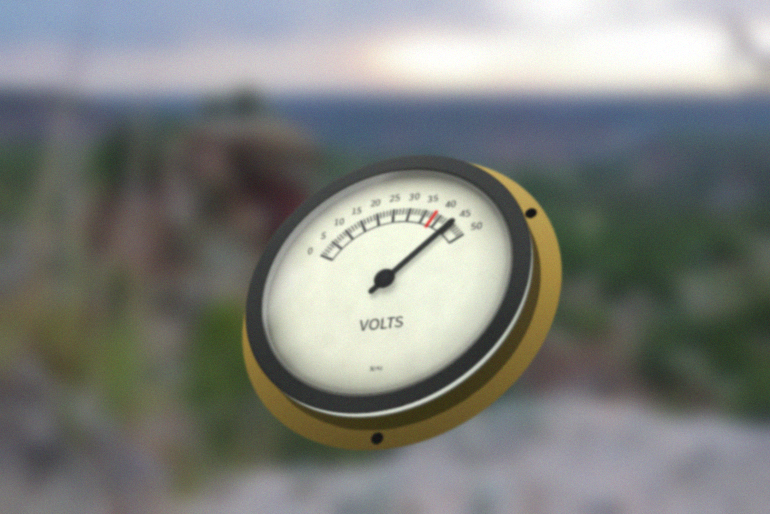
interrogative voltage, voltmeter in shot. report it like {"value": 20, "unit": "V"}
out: {"value": 45, "unit": "V"}
